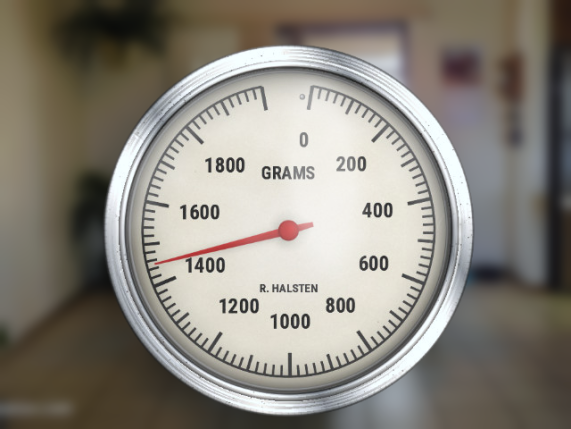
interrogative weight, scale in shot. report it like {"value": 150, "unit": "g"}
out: {"value": 1450, "unit": "g"}
